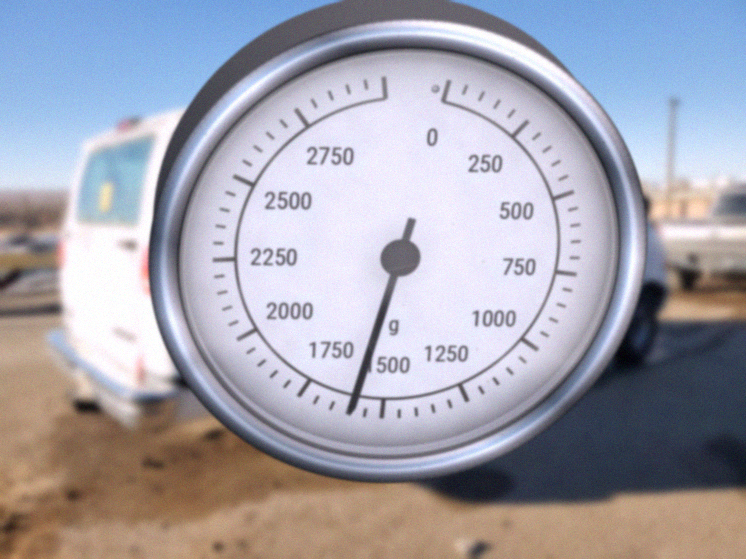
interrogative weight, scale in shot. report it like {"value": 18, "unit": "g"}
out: {"value": 1600, "unit": "g"}
